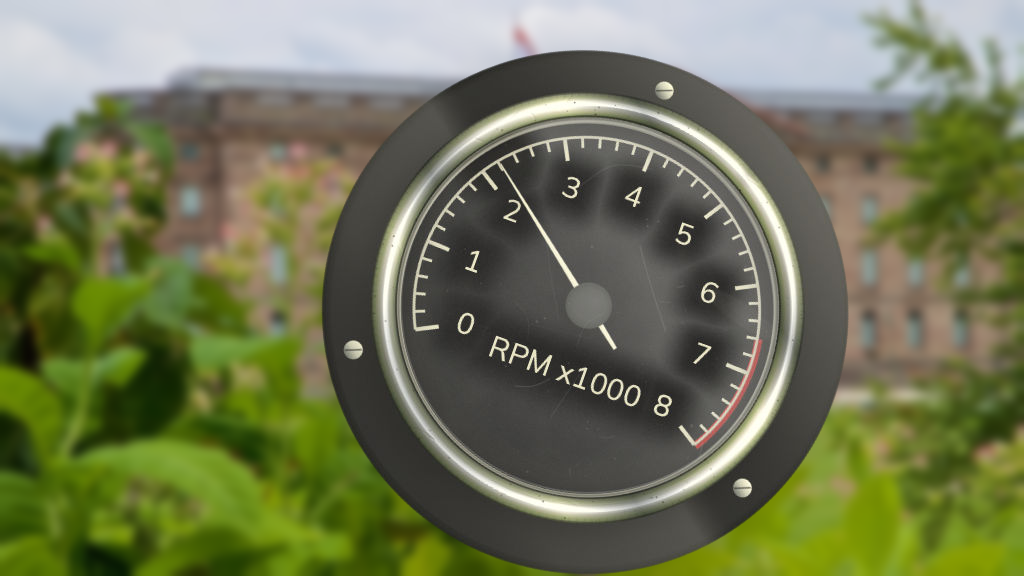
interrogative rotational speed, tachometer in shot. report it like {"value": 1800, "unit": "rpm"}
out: {"value": 2200, "unit": "rpm"}
